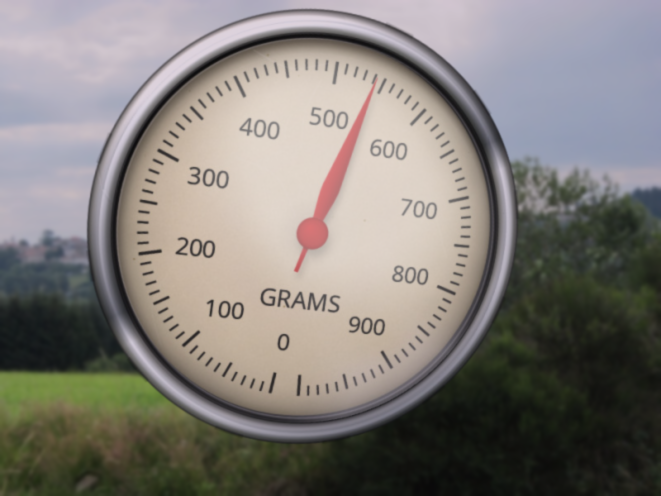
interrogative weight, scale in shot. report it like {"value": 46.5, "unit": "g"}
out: {"value": 540, "unit": "g"}
